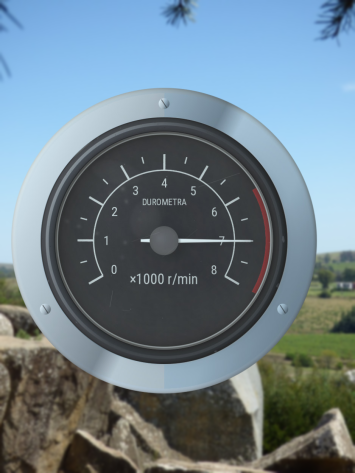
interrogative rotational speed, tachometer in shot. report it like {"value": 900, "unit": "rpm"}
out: {"value": 7000, "unit": "rpm"}
